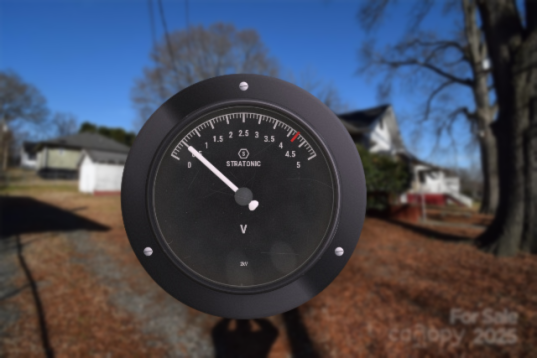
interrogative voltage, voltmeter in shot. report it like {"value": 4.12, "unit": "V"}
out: {"value": 0.5, "unit": "V"}
